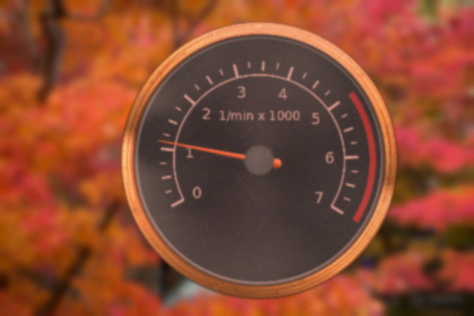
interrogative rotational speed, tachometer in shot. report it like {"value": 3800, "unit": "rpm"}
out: {"value": 1125, "unit": "rpm"}
